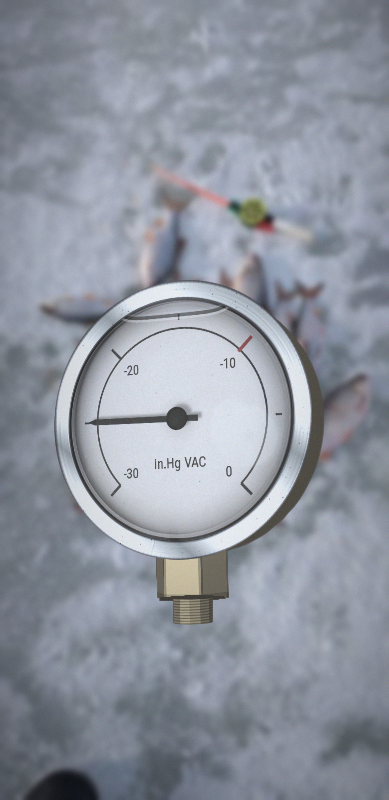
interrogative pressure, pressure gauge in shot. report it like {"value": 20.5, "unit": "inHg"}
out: {"value": -25, "unit": "inHg"}
